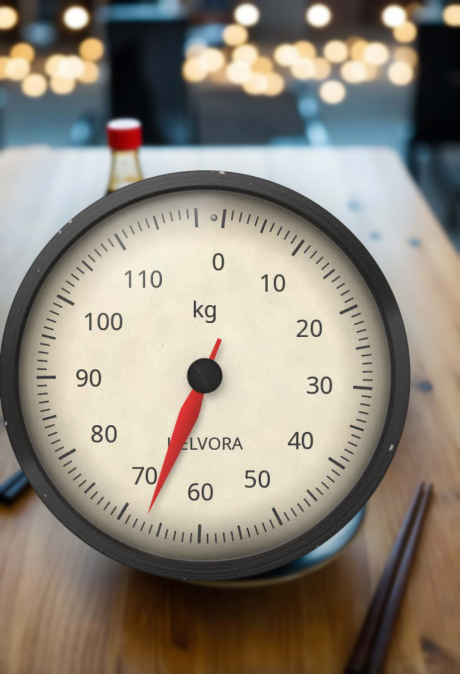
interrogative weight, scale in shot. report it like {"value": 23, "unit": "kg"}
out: {"value": 67, "unit": "kg"}
